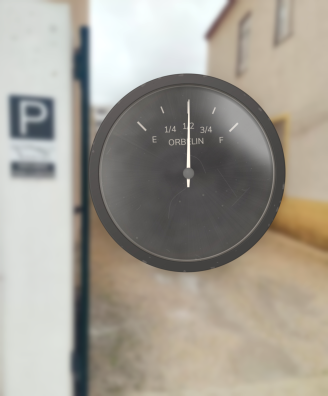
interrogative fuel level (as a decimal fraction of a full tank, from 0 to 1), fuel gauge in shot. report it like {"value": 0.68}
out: {"value": 0.5}
